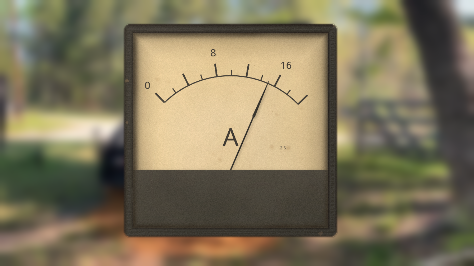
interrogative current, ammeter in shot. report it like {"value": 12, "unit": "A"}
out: {"value": 15, "unit": "A"}
